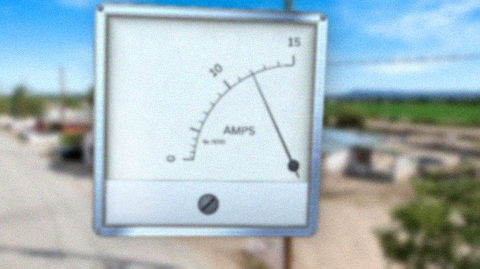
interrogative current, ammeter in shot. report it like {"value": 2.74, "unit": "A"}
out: {"value": 12, "unit": "A"}
